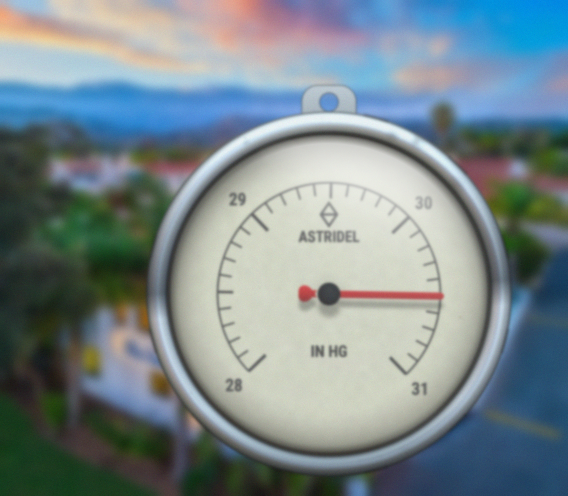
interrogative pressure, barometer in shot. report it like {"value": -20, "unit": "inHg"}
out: {"value": 30.5, "unit": "inHg"}
